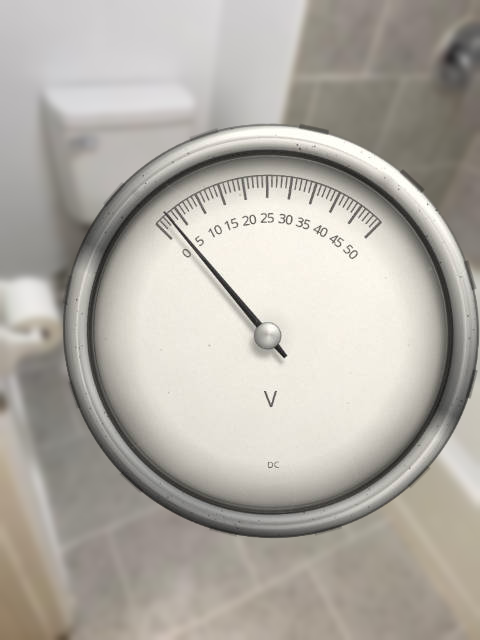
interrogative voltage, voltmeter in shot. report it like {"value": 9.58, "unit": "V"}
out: {"value": 3, "unit": "V"}
